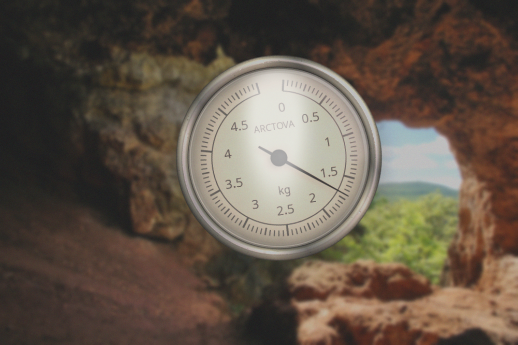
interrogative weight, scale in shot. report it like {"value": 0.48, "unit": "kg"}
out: {"value": 1.7, "unit": "kg"}
